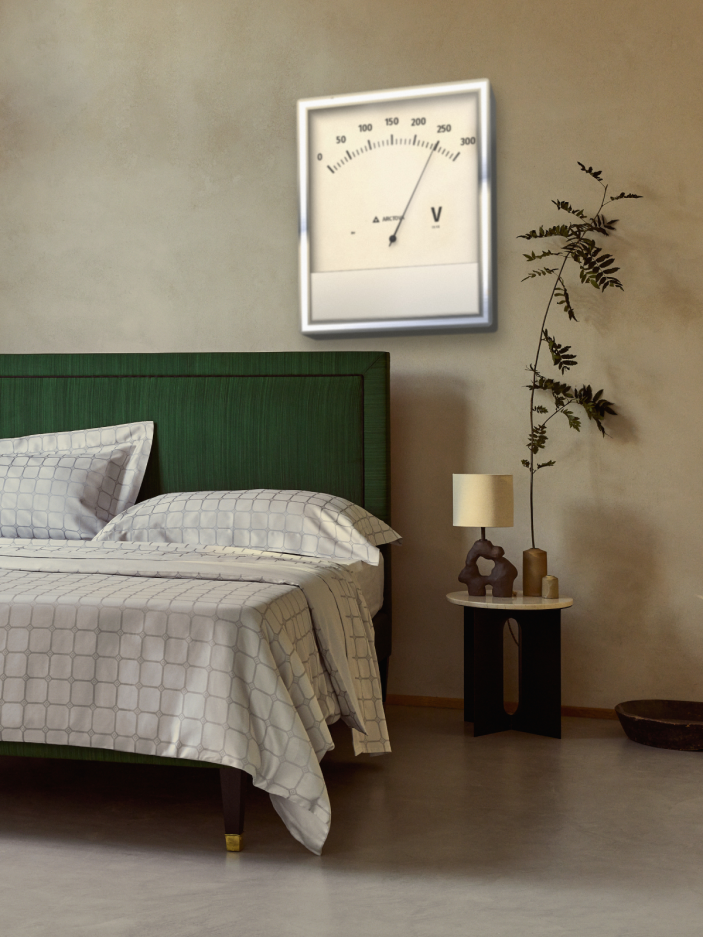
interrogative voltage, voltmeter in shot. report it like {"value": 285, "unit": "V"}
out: {"value": 250, "unit": "V"}
